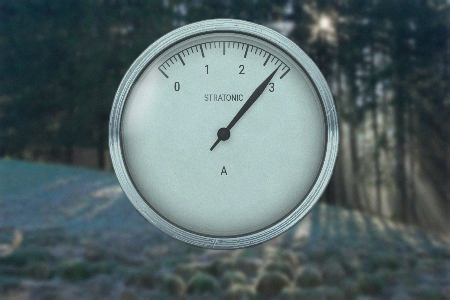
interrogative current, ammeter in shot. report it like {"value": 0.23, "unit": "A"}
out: {"value": 2.8, "unit": "A"}
